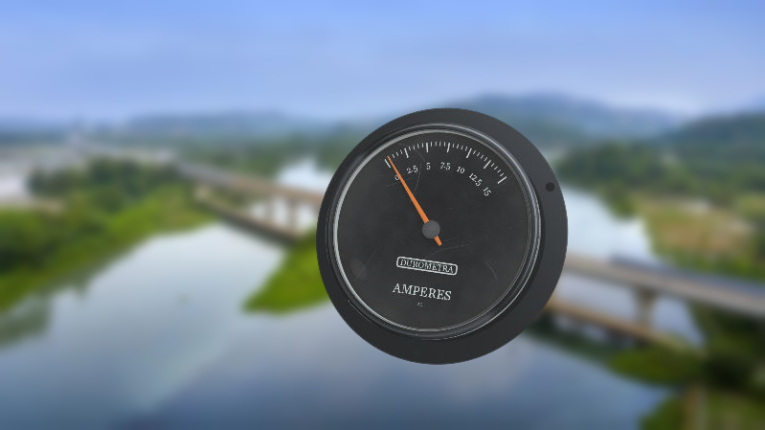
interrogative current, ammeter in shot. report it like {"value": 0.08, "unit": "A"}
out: {"value": 0.5, "unit": "A"}
